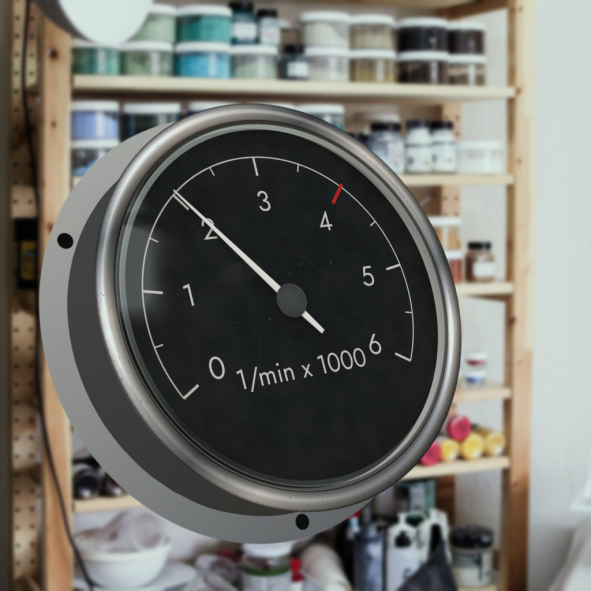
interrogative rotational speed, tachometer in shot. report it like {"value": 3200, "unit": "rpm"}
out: {"value": 2000, "unit": "rpm"}
